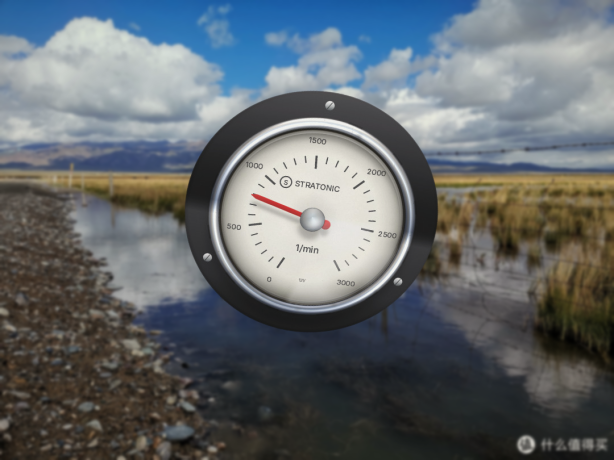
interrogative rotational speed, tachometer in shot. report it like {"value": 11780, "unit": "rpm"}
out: {"value": 800, "unit": "rpm"}
